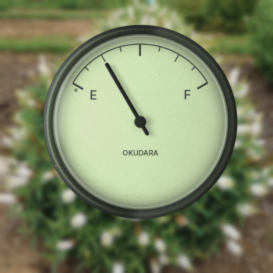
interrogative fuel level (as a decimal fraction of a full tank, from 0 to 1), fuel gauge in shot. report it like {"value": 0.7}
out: {"value": 0.25}
